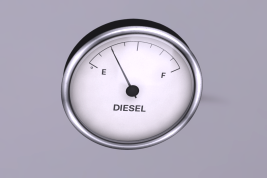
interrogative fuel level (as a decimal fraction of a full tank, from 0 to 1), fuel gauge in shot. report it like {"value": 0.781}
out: {"value": 0.25}
